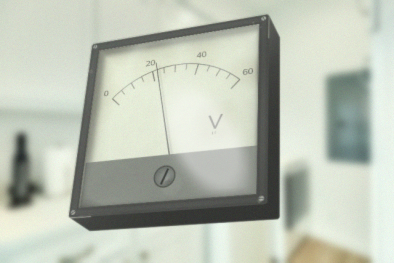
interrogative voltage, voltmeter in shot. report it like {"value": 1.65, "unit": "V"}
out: {"value": 22.5, "unit": "V"}
